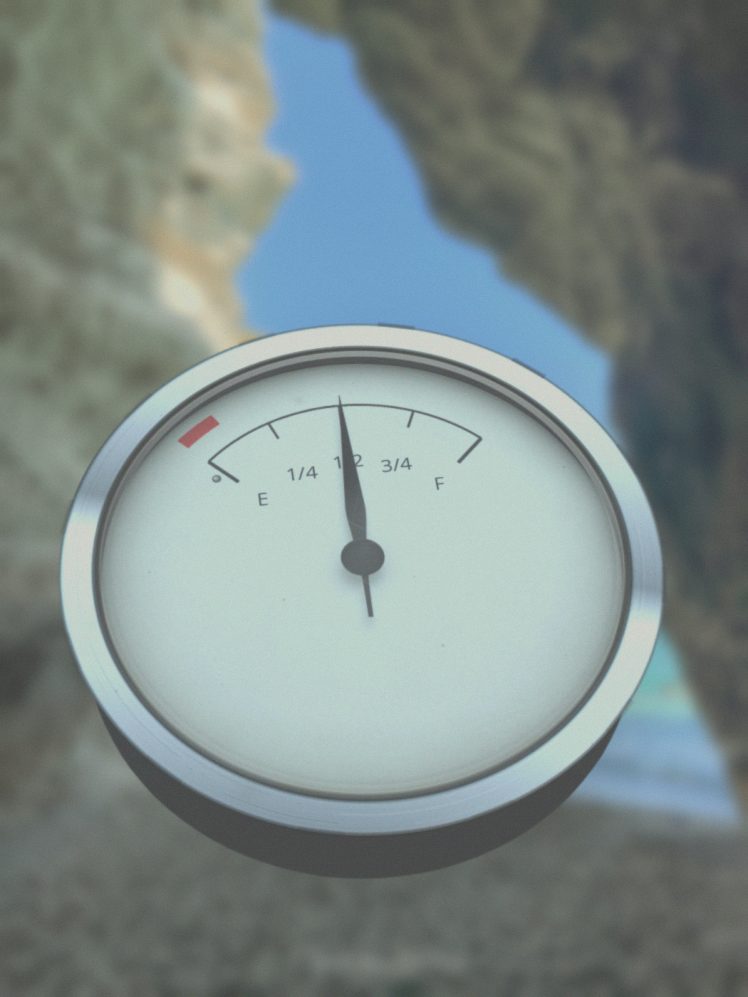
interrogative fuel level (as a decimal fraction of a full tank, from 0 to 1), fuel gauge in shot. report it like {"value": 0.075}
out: {"value": 0.5}
